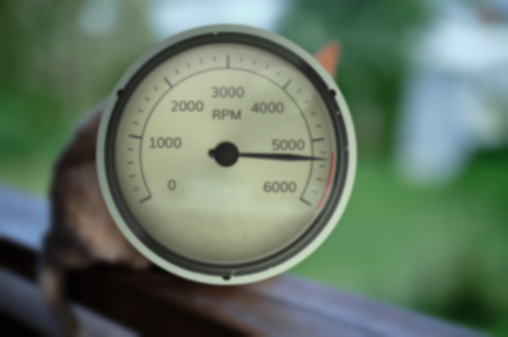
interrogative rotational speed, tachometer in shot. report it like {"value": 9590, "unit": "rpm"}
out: {"value": 5300, "unit": "rpm"}
